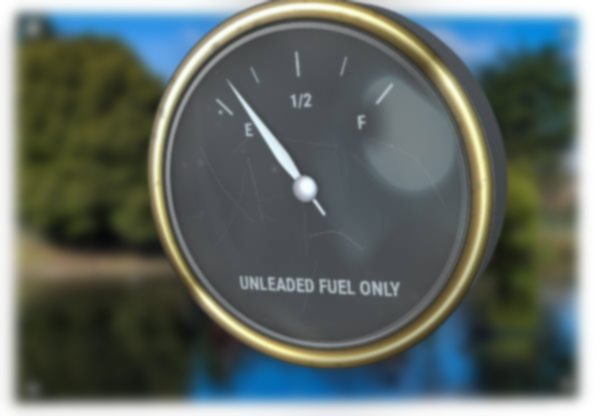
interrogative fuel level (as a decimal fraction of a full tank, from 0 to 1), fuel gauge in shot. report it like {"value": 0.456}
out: {"value": 0.125}
